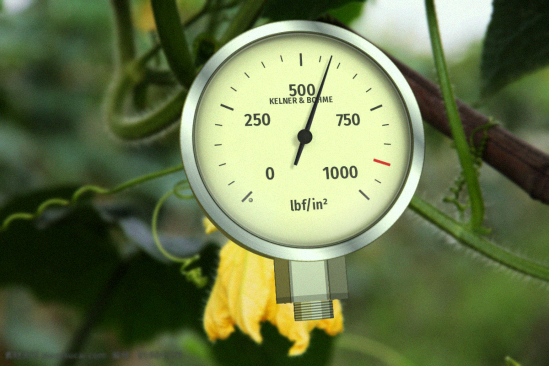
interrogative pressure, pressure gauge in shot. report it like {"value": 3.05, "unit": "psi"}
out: {"value": 575, "unit": "psi"}
